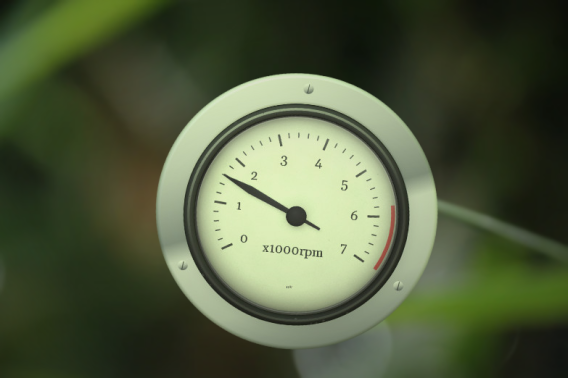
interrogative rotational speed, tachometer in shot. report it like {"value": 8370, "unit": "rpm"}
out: {"value": 1600, "unit": "rpm"}
